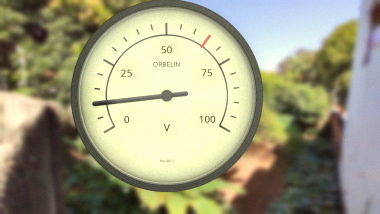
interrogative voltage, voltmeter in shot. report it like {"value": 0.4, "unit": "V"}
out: {"value": 10, "unit": "V"}
